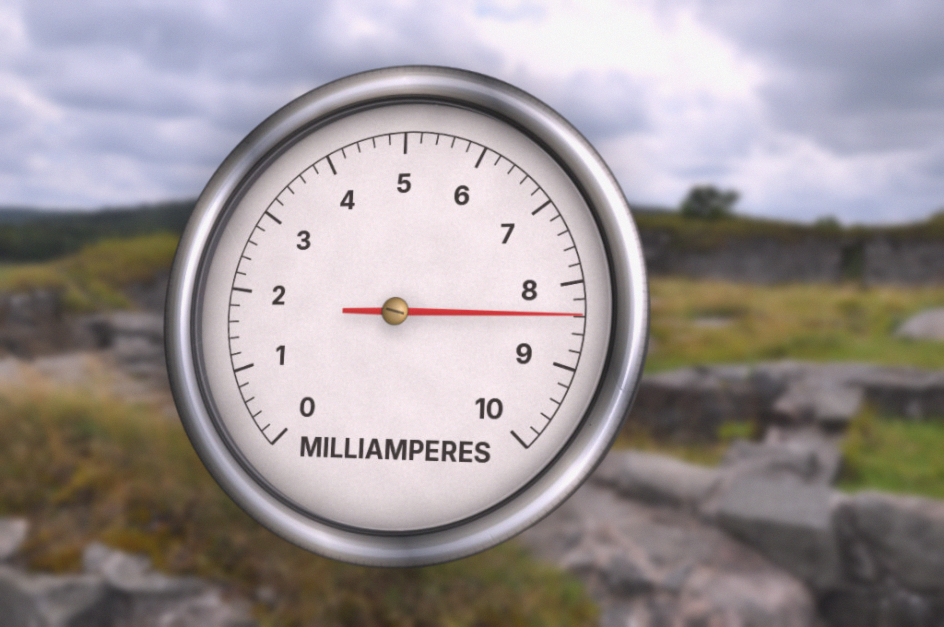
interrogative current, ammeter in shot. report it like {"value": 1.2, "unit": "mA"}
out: {"value": 8.4, "unit": "mA"}
